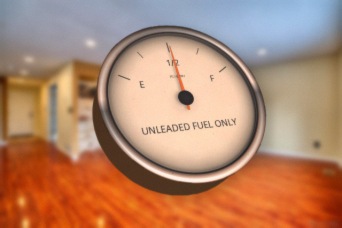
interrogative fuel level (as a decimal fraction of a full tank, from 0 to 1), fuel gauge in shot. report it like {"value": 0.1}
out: {"value": 0.5}
